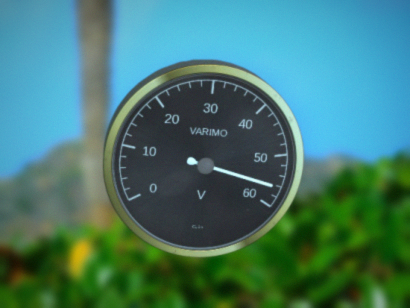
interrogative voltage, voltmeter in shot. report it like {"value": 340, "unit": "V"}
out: {"value": 56, "unit": "V"}
